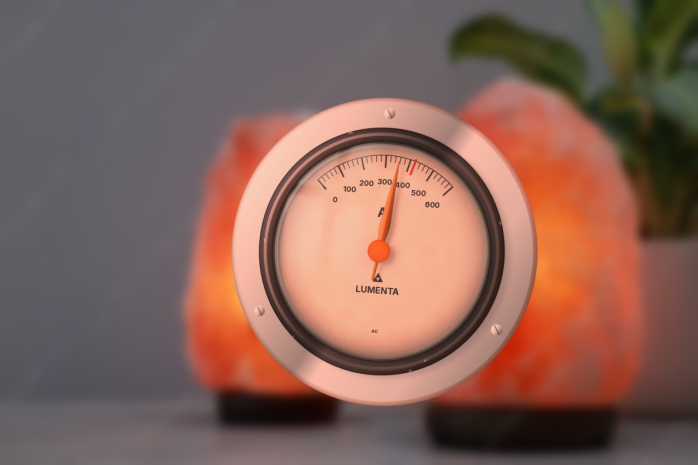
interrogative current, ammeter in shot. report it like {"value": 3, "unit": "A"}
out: {"value": 360, "unit": "A"}
